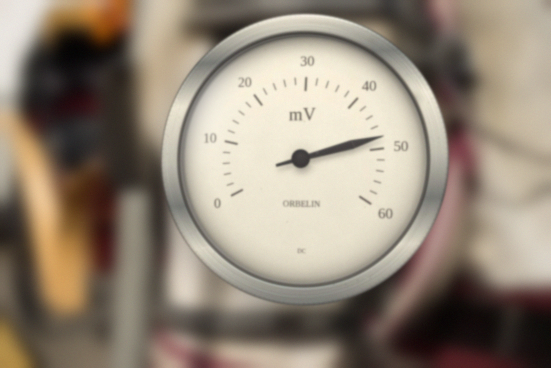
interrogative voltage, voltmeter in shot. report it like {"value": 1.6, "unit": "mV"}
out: {"value": 48, "unit": "mV"}
